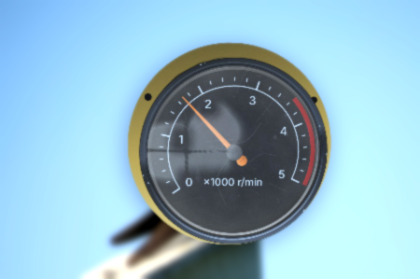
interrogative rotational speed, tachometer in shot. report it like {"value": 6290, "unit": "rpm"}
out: {"value": 1700, "unit": "rpm"}
